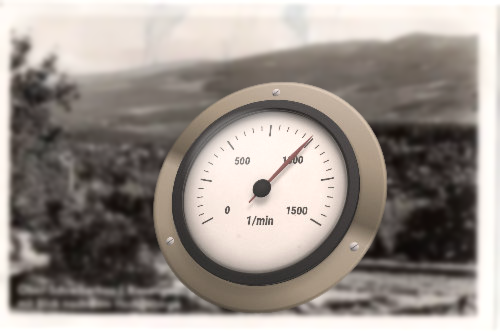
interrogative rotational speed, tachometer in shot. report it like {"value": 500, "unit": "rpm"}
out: {"value": 1000, "unit": "rpm"}
